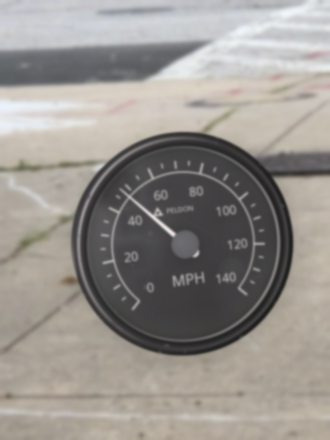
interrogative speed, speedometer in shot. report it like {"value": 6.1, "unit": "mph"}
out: {"value": 47.5, "unit": "mph"}
